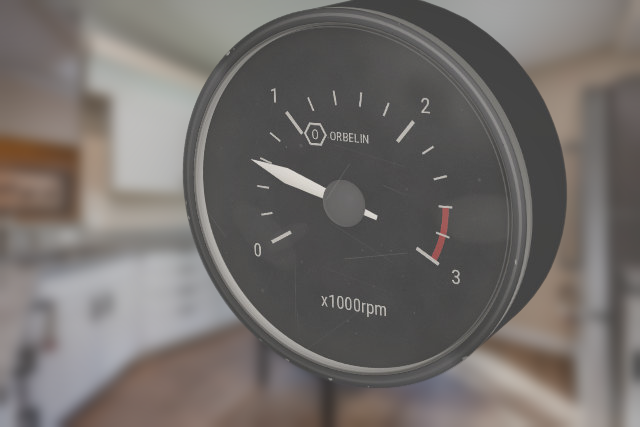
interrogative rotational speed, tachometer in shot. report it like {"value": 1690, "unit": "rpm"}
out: {"value": 600, "unit": "rpm"}
